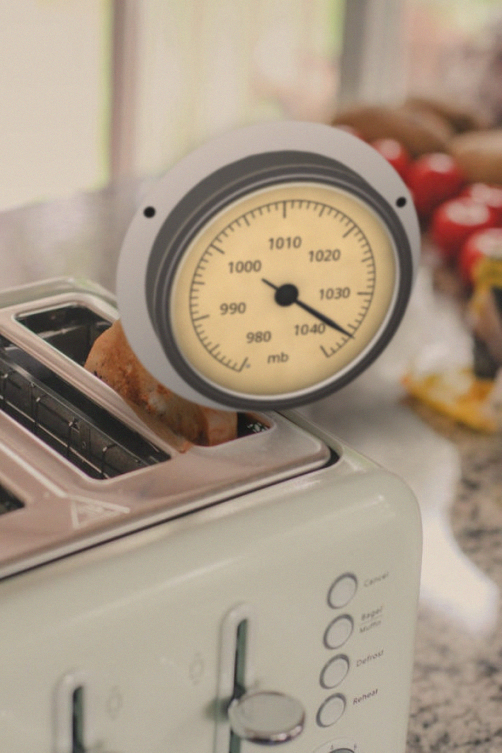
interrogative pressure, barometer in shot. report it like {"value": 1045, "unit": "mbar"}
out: {"value": 1036, "unit": "mbar"}
